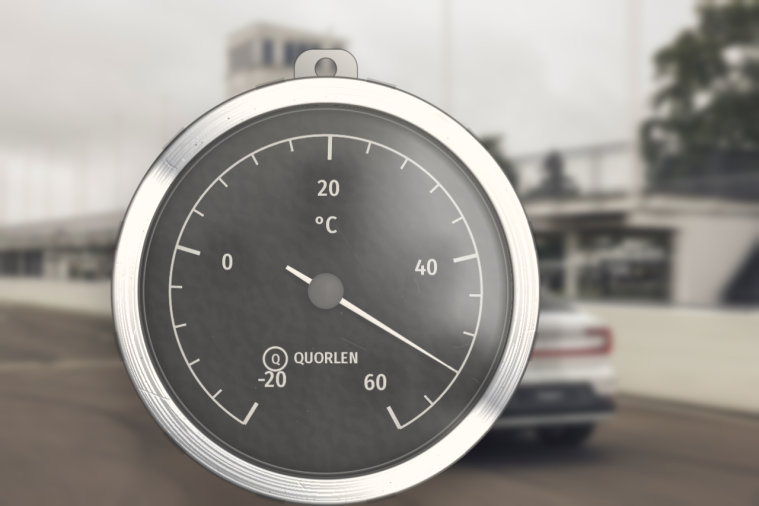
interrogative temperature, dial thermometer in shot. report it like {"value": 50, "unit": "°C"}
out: {"value": 52, "unit": "°C"}
